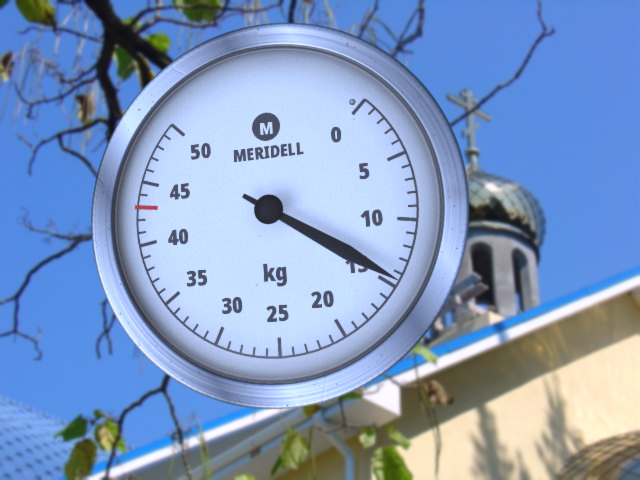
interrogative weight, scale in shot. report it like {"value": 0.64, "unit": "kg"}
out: {"value": 14.5, "unit": "kg"}
